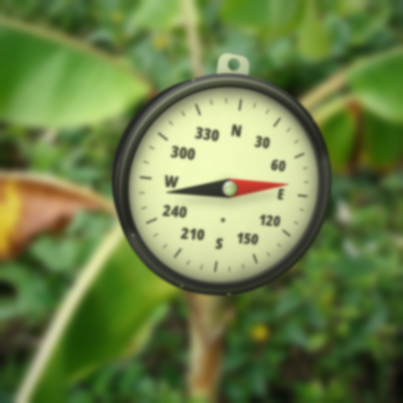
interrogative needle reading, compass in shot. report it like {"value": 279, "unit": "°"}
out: {"value": 80, "unit": "°"}
